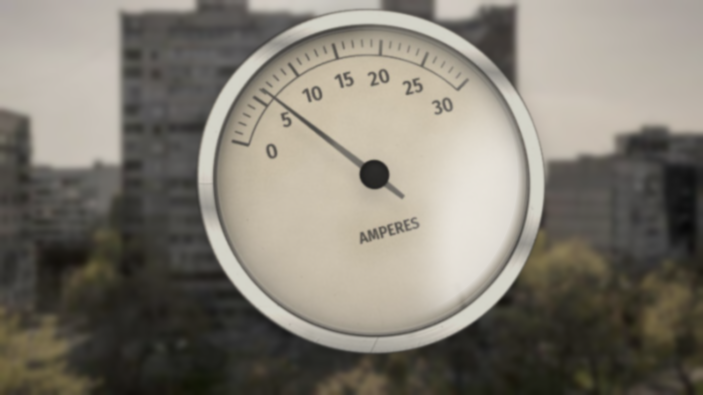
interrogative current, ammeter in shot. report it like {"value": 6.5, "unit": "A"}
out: {"value": 6, "unit": "A"}
